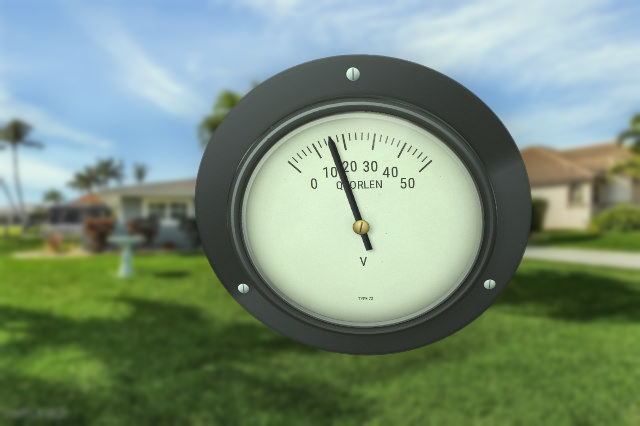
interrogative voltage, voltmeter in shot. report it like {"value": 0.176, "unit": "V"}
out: {"value": 16, "unit": "V"}
